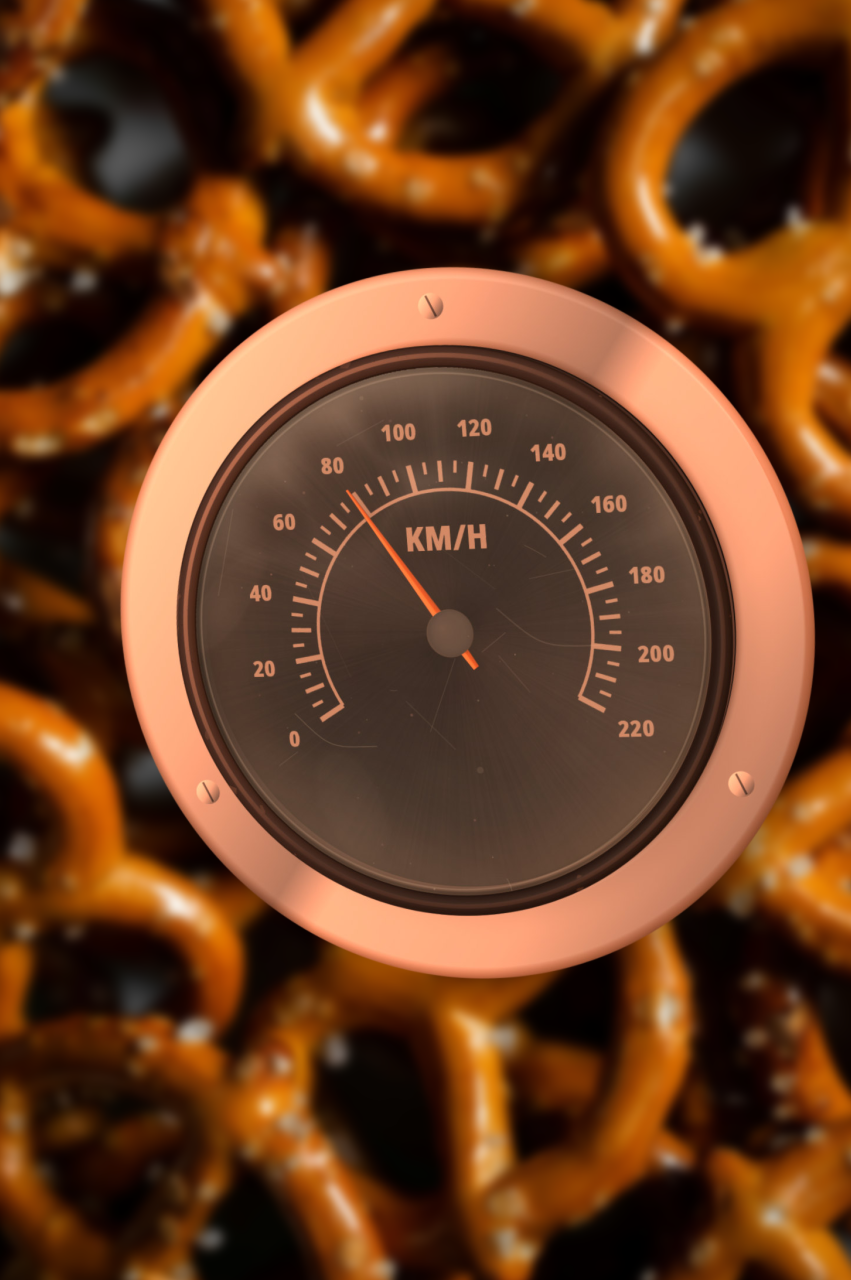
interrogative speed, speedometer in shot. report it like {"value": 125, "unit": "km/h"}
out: {"value": 80, "unit": "km/h"}
